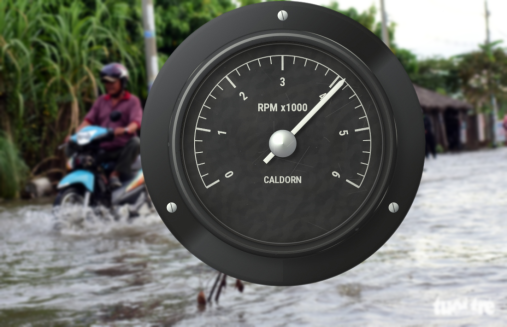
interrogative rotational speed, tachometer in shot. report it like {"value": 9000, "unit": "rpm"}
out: {"value": 4100, "unit": "rpm"}
